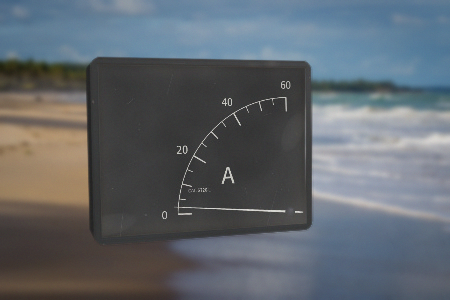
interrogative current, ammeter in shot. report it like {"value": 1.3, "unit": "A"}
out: {"value": 2.5, "unit": "A"}
